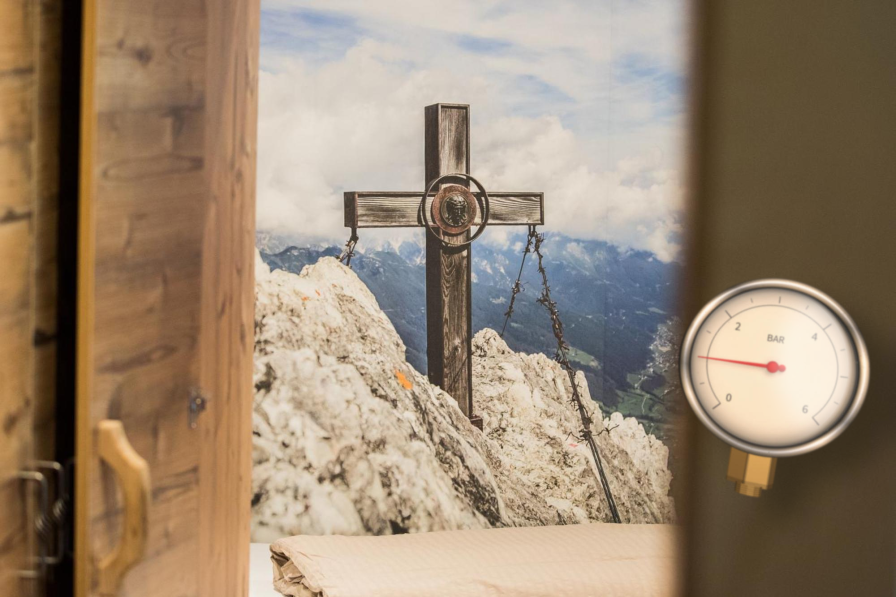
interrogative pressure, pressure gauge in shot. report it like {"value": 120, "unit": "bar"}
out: {"value": 1, "unit": "bar"}
